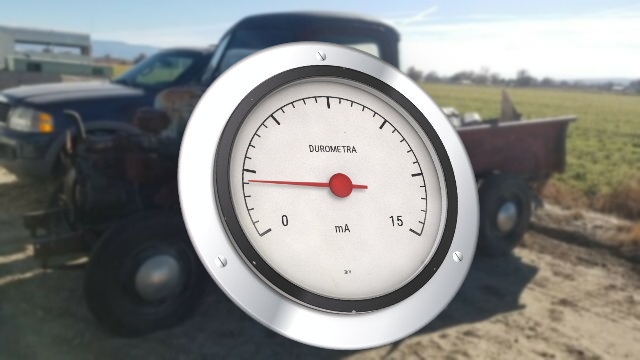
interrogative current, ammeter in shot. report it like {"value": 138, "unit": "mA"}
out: {"value": 2, "unit": "mA"}
